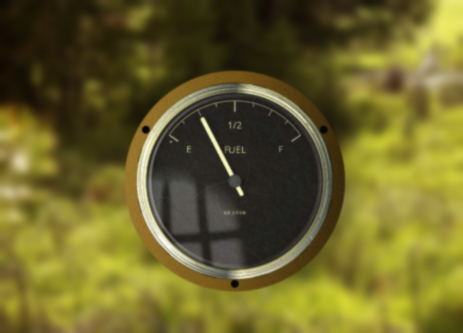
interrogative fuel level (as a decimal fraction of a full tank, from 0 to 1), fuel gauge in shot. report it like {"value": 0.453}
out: {"value": 0.25}
